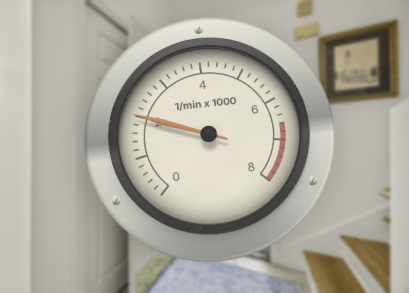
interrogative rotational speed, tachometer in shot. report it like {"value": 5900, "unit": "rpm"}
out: {"value": 2000, "unit": "rpm"}
